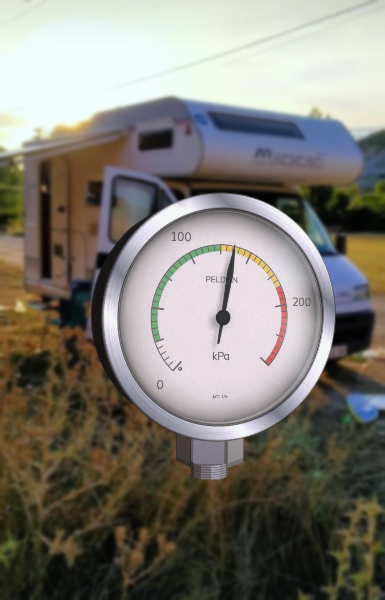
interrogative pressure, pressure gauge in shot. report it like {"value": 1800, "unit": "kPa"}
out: {"value": 135, "unit": "kPa"}
